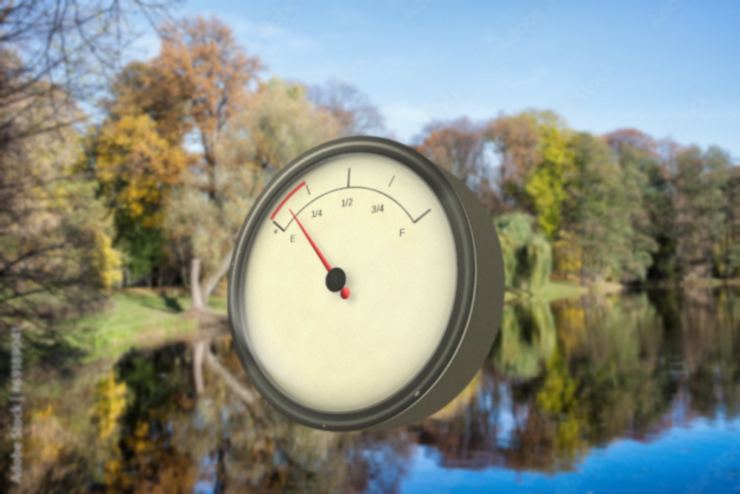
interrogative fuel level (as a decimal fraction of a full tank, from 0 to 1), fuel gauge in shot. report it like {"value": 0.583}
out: {"value": 0.125}
